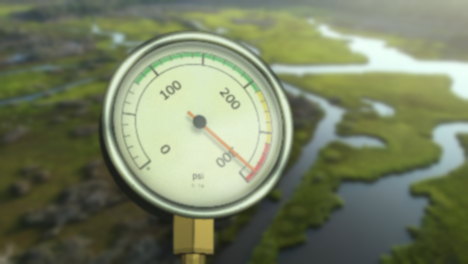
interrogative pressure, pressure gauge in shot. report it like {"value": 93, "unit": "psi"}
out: {"value": 290, "unit": "psi"}
